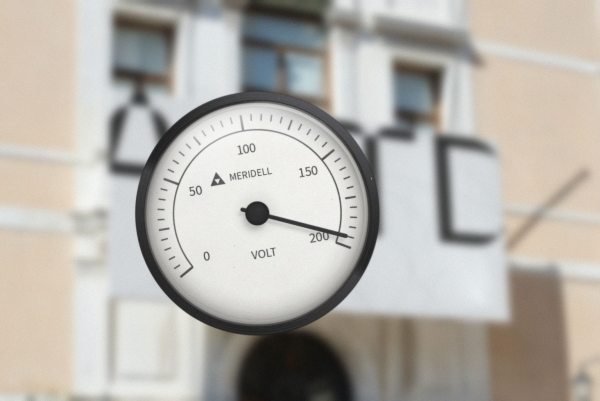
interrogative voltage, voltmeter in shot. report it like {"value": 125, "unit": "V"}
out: {"value": 195, "unit": "V"}
